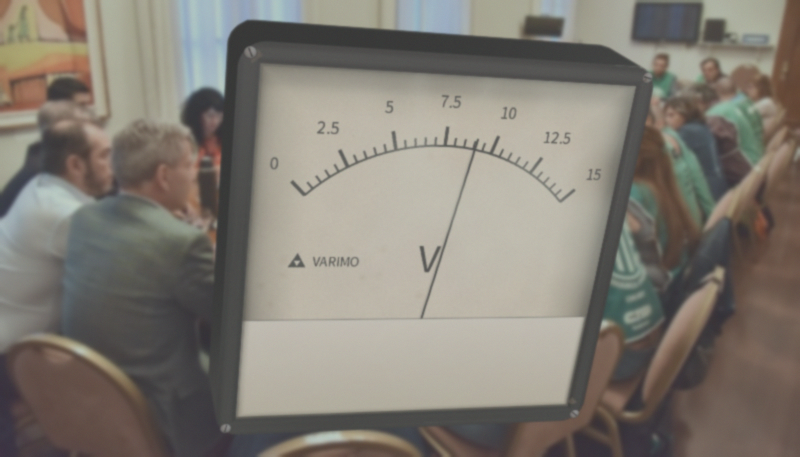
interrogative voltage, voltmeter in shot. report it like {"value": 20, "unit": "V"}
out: {"value": 9, "unit": "V"}
